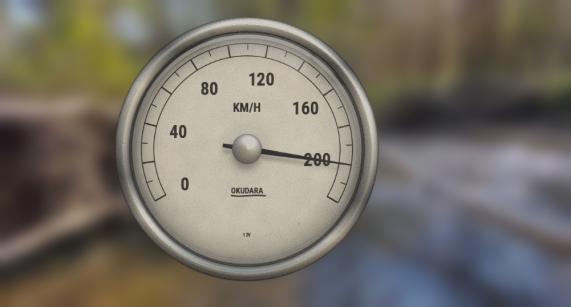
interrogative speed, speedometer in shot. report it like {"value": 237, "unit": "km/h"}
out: {"value": 200, "unit": "km/h"}
